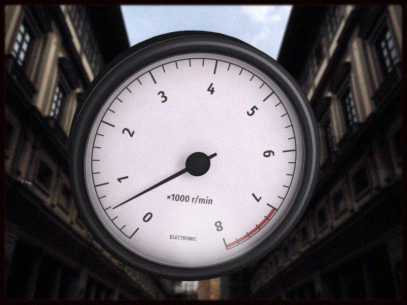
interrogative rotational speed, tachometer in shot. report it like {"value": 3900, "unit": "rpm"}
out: {"value": 600, "unit": "rpm"}
